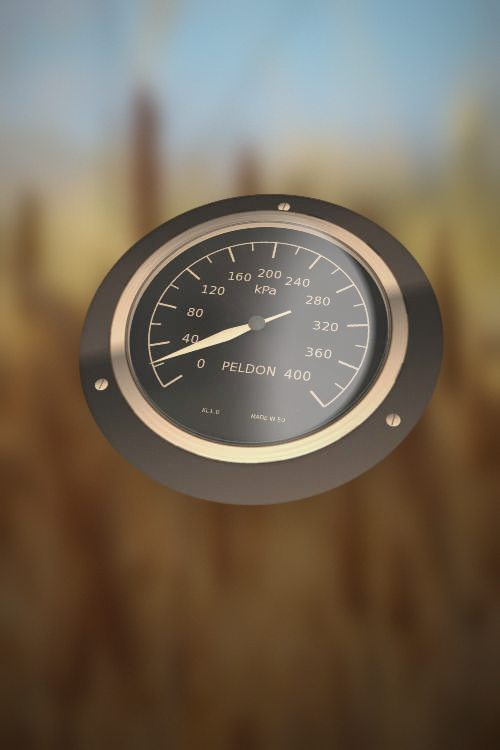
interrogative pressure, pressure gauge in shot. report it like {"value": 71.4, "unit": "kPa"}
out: {"value": 20, "unit": "kPa"}
